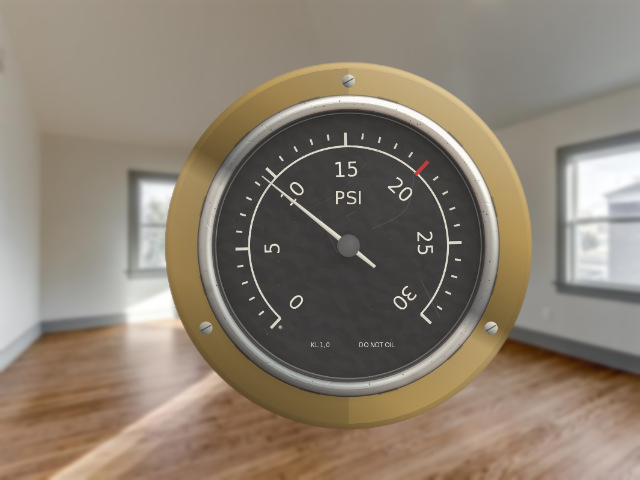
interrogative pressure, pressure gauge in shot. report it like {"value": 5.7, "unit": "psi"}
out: {"value": 9.5, "unit": "psi"}
